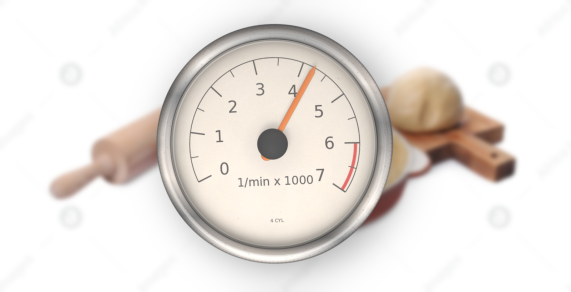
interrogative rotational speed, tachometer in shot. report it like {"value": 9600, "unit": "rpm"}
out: {"value": 4250, "unit": "rpm"}
